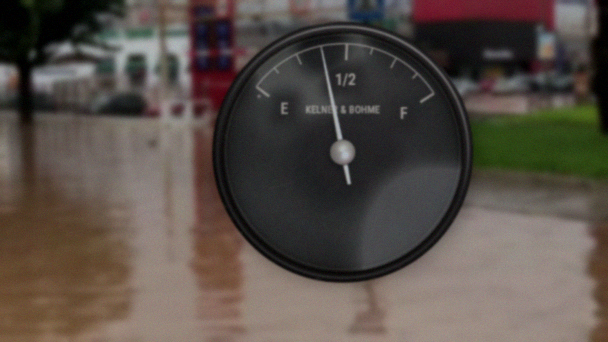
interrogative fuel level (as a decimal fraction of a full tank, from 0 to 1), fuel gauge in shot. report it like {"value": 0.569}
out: {"value": 0.375}
